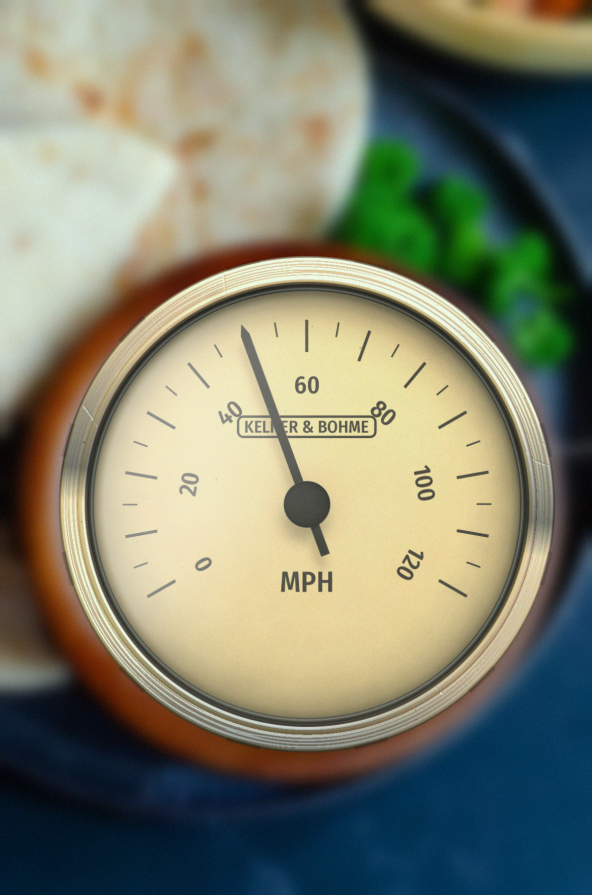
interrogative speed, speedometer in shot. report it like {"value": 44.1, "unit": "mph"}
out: {"value": 50, "unit": "mph"}
